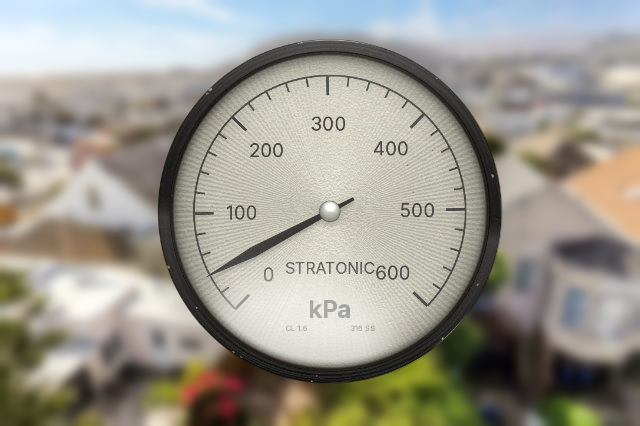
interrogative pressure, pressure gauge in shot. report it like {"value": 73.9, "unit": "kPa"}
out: {"value": 40, "unit": "kPa"}
